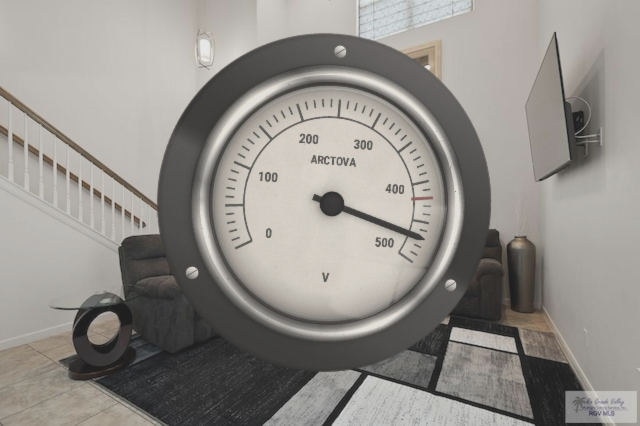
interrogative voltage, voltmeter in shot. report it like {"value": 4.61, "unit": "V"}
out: {"value": 470, "unit": "V"}
